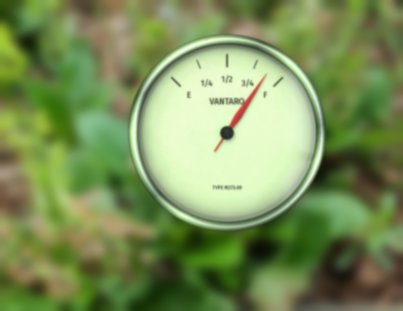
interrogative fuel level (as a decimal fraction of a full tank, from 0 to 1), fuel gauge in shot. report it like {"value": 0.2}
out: {"value": 0.875}
